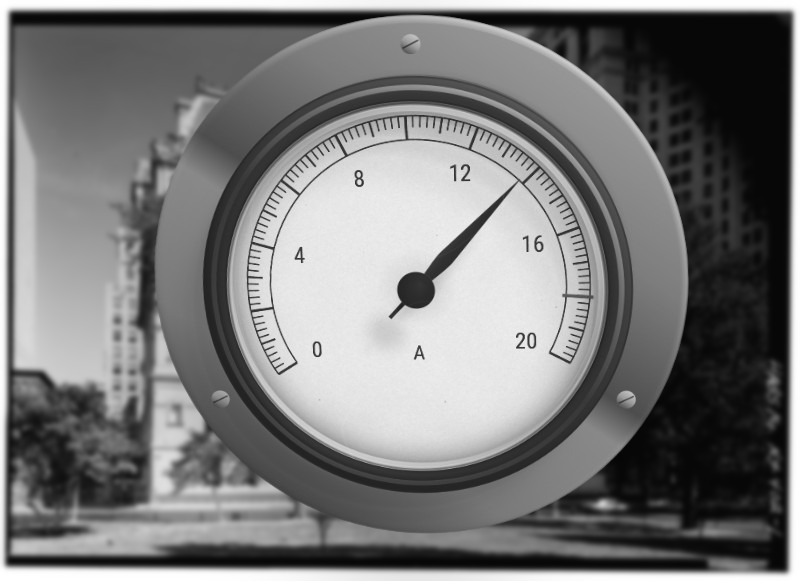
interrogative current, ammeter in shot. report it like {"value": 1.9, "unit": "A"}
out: {"value": 13.8, "unit": "A"}
